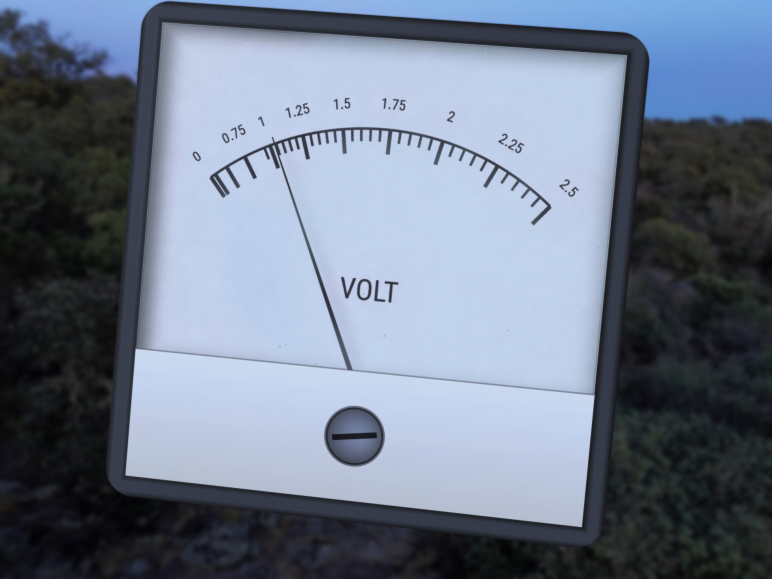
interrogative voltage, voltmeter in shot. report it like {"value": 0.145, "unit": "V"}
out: {"value": 1.05, "unit": "V"}
